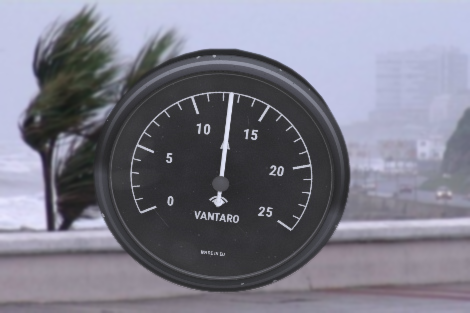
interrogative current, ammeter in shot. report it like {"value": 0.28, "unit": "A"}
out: {"value": 12.5, "unit": "A"}
